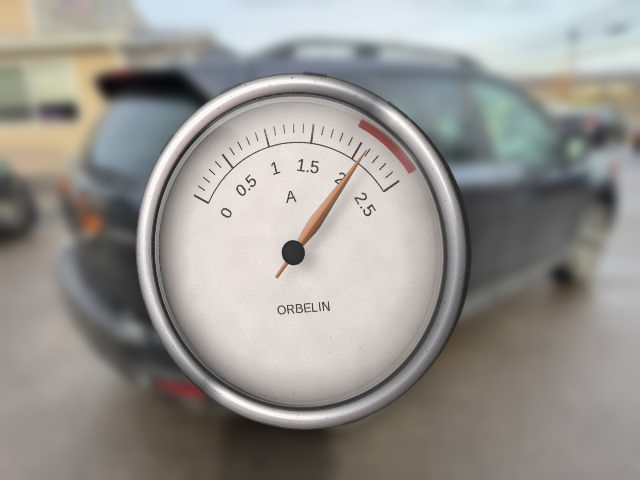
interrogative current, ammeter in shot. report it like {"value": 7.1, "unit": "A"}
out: {"value": 2.1, "unit": "A"}
